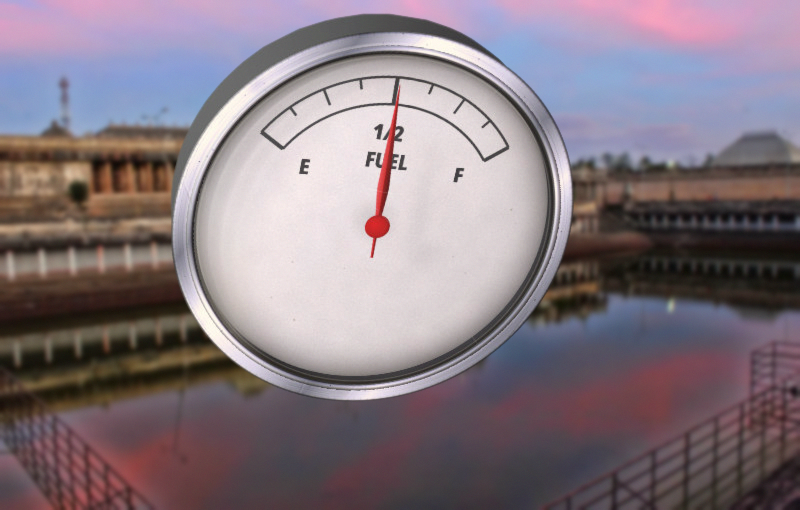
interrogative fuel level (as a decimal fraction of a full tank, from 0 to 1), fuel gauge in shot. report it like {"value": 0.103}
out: {"value": 0.5}
